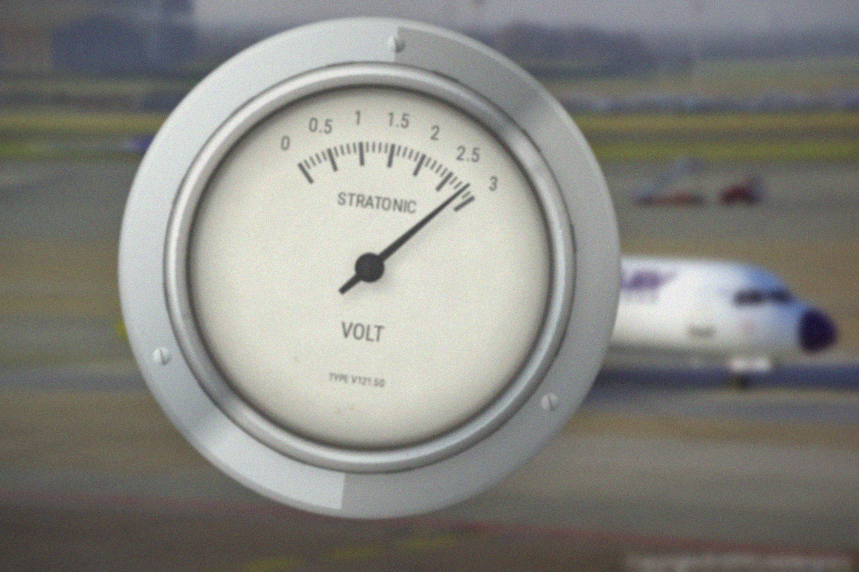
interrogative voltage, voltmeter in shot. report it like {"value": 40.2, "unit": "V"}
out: {"value": 2.8, "unit": "V"}
